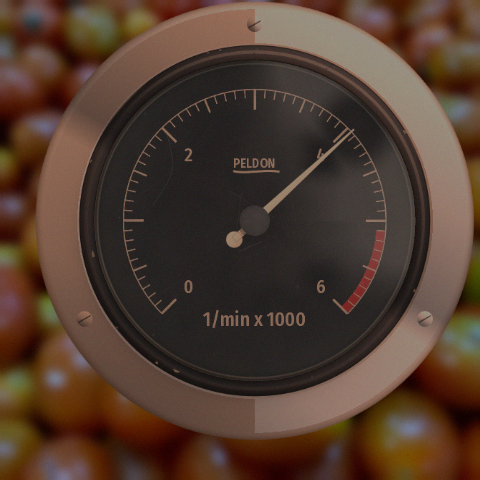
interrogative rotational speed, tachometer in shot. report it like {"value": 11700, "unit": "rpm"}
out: {"value": 4050, "unit": "rpm"}
